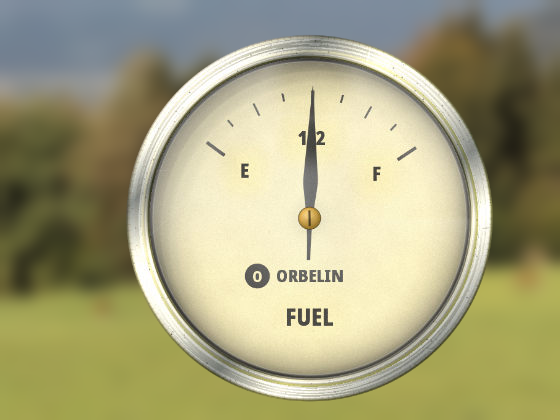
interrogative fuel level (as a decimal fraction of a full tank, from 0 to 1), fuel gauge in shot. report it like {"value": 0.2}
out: {"value": 0.5}
